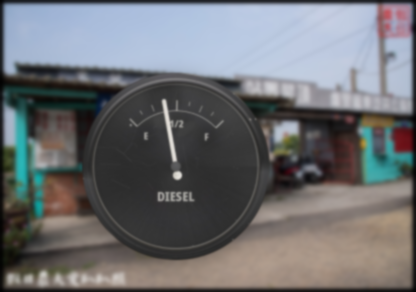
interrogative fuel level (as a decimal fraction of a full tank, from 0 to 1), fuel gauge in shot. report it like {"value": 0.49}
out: {"value": 0.375}
